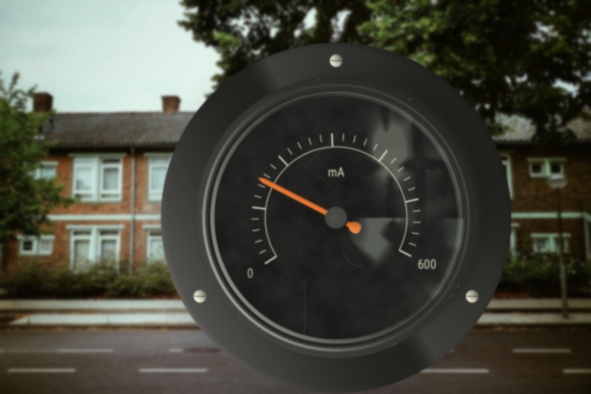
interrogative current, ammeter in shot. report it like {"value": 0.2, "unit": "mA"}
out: {"value": 150, "unit": "mA"}
